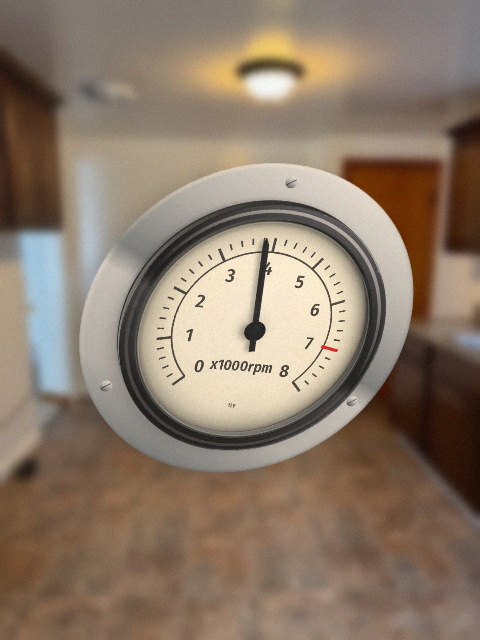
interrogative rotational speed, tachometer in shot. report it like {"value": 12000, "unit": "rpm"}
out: {"value": 3800, "unit": "rpm"}
